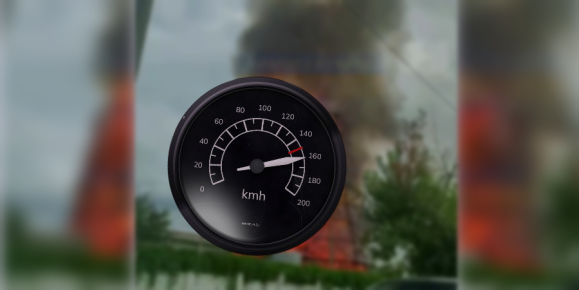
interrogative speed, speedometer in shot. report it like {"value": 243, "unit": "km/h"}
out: {"value": 160, "unit": "km/h"}
